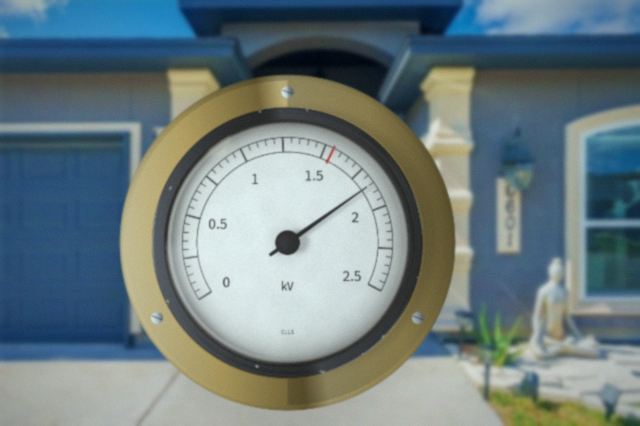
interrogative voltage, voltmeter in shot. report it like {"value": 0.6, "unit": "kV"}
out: {"value": 1.85, "unit": "kV"}
